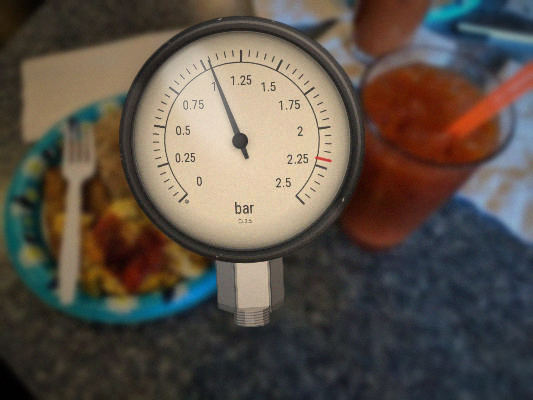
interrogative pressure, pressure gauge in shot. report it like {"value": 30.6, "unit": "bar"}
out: {"value": 1.05, "unit": "bar"}
